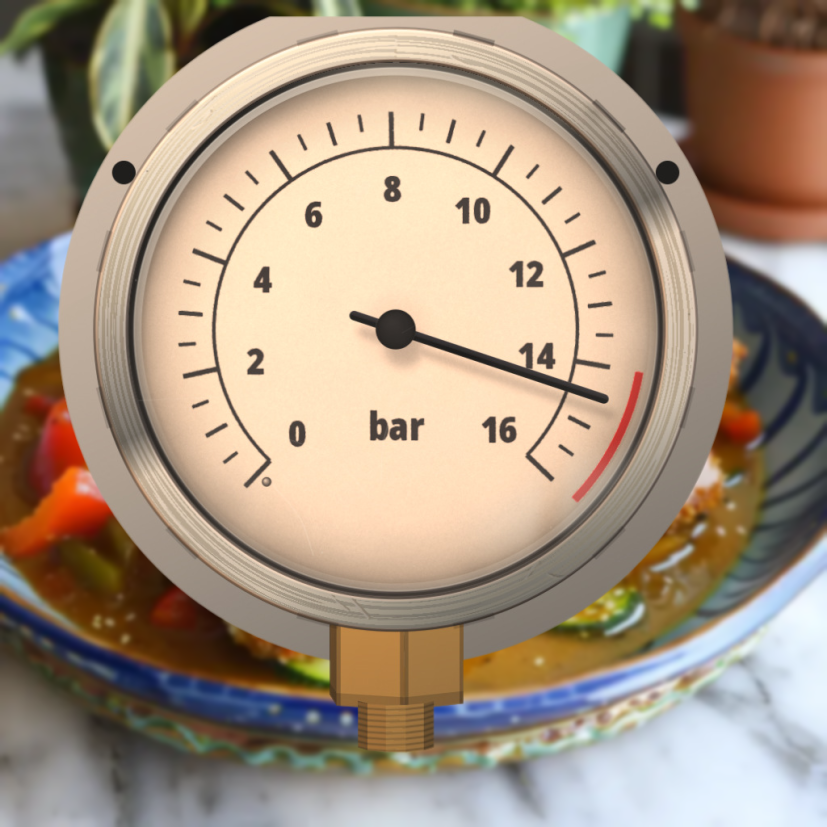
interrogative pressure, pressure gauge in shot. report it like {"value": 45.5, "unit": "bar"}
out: {"value": 14.5, "unit": "bar"}
